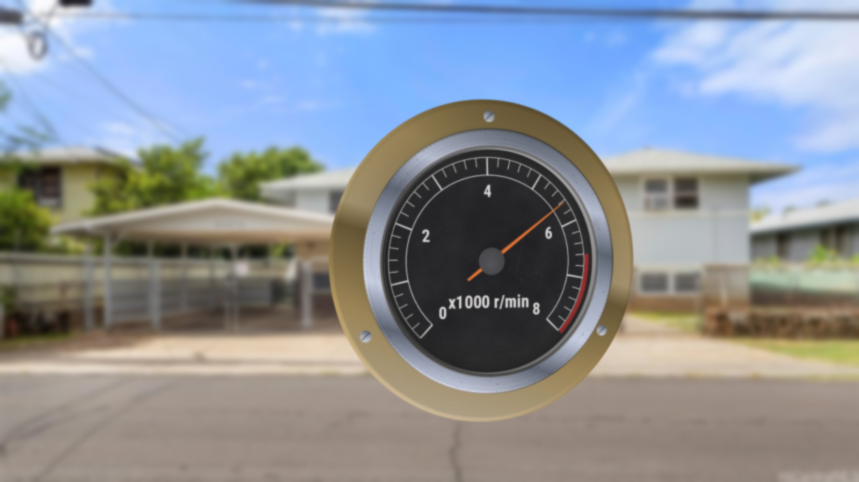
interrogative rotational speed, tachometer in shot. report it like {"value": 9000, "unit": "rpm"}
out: {"value": 5600, "unit": "rpm"}
